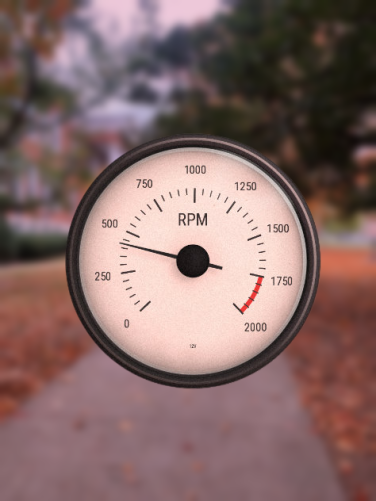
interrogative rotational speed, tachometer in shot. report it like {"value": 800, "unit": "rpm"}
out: {"value": 425, "unit": "rpm"}
